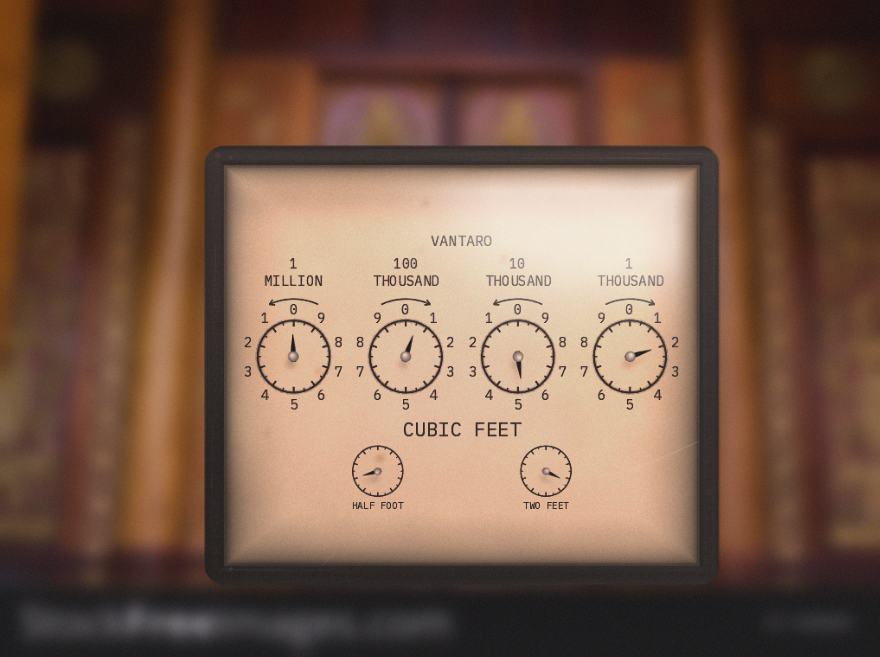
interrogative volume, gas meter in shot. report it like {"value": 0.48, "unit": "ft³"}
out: {"value": 5200, "unit": "ft³"}
